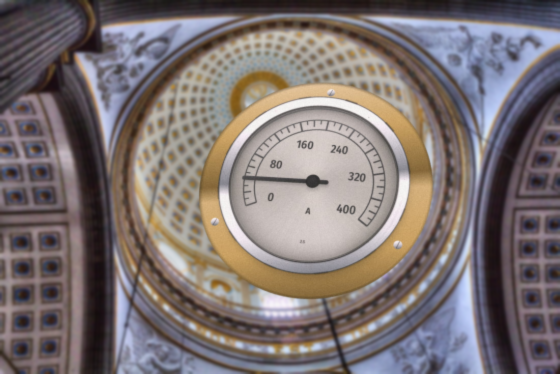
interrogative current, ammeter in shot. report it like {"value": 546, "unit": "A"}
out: {"value": 40, "unit": "A"}
